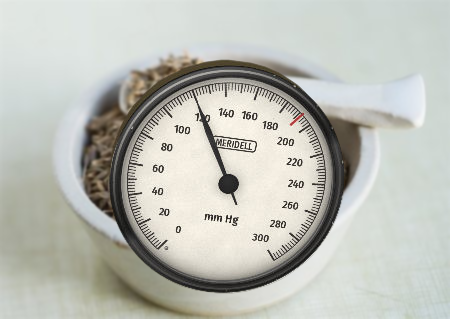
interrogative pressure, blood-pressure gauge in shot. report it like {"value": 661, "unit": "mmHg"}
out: {"value": 120, "unit": "mmHg"}
